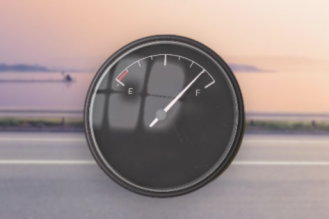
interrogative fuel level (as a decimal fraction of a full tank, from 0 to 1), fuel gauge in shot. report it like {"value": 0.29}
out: {"value": 0.875}
